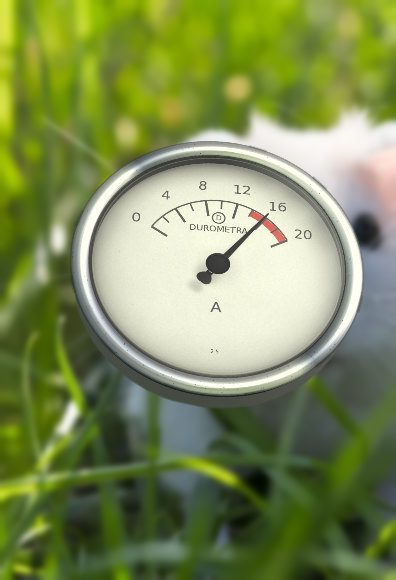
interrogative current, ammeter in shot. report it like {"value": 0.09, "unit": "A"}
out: {"value": 16, "unit": "A"}
